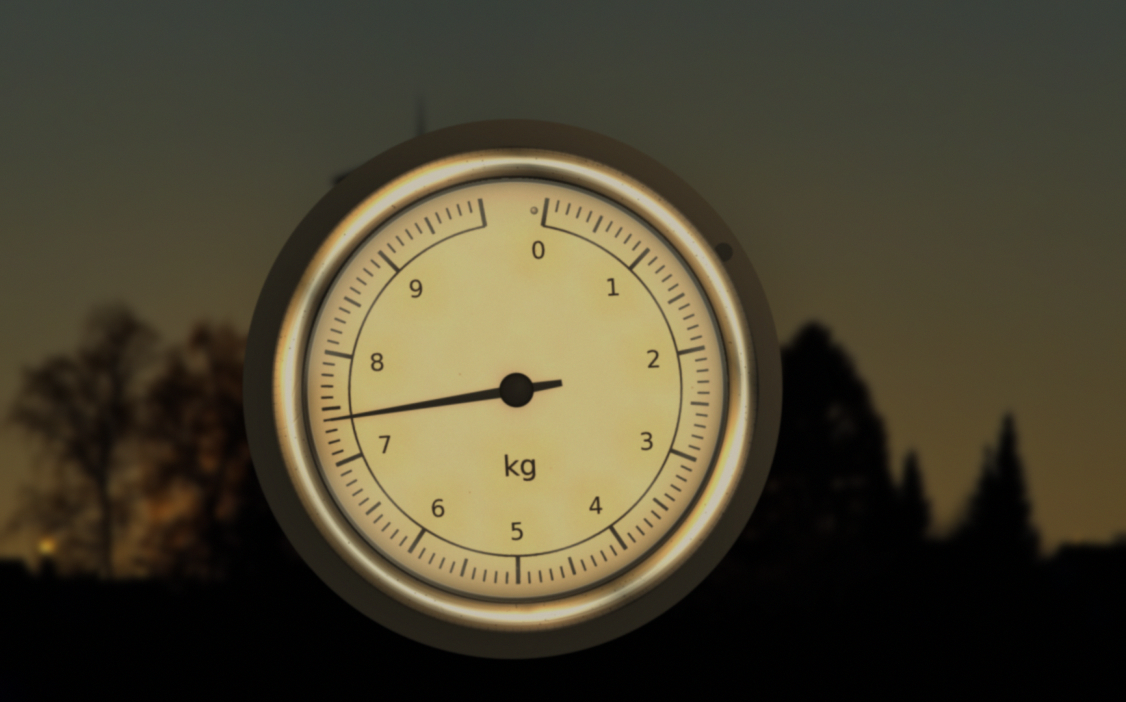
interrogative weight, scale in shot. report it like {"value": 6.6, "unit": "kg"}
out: {"value": 7.4, "unit": "kg"}
